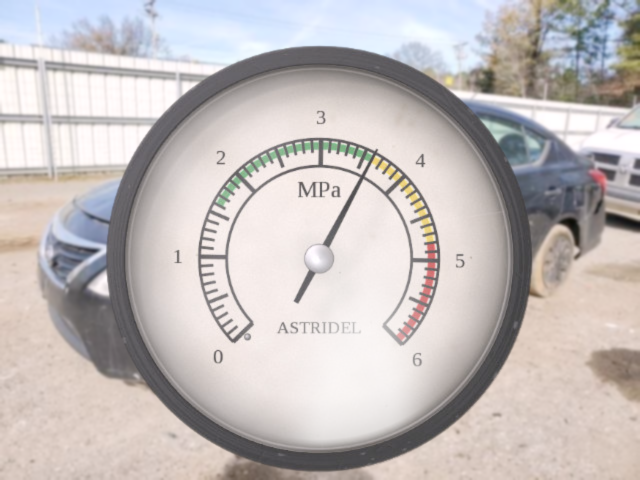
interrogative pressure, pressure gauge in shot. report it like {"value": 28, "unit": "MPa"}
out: {"value": 3.6, "unit": "MPa"}
